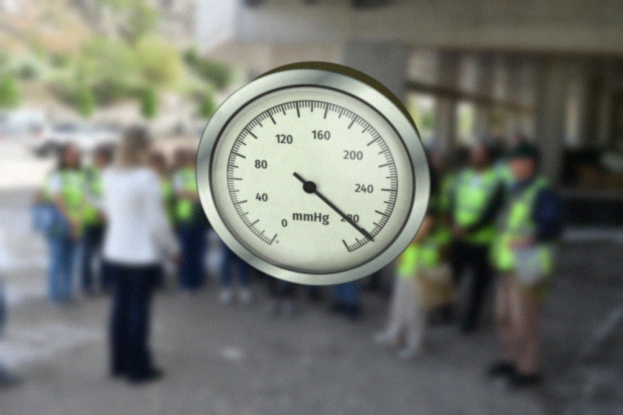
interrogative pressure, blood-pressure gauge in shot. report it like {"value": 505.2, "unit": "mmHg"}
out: {"value": 280, "unit": "mmHg"}
